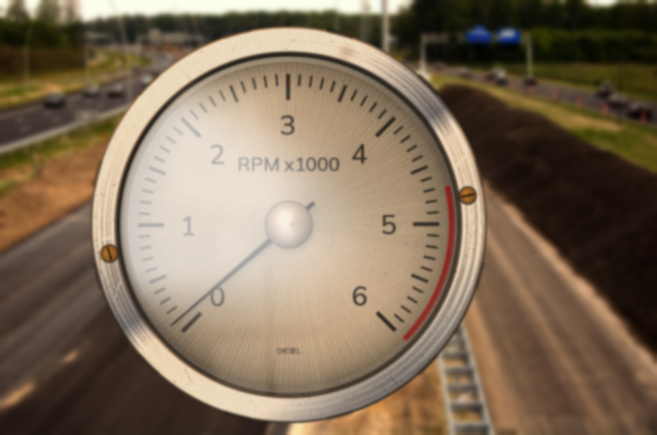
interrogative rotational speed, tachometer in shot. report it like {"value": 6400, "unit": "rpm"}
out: {"value": 100, "unit": "rpm"}
